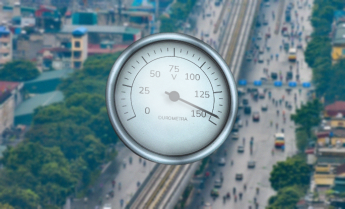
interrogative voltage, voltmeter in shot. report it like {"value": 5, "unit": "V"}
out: {"value": 145, "unit": "V"}
